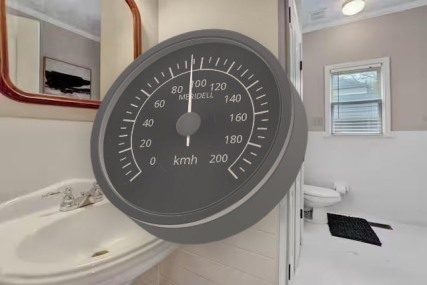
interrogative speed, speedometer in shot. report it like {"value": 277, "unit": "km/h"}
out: {"value": 95, "unit": "km/h"}
